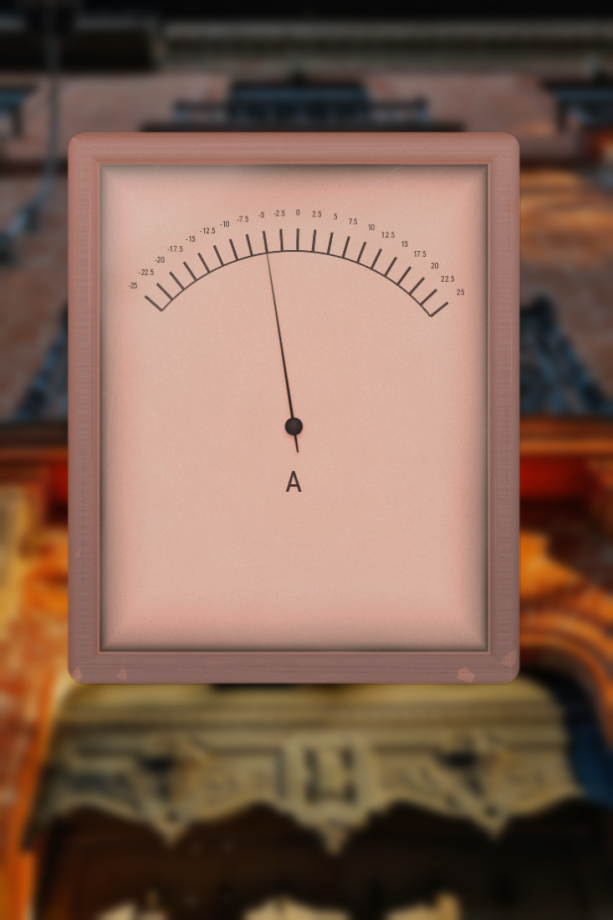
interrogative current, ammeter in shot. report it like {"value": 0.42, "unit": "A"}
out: {"value": -5, "unit": "A"}
